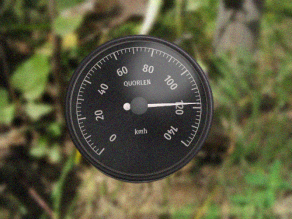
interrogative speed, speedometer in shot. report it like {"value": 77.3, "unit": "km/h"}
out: {"value": 118, "unit": "km/h"}
